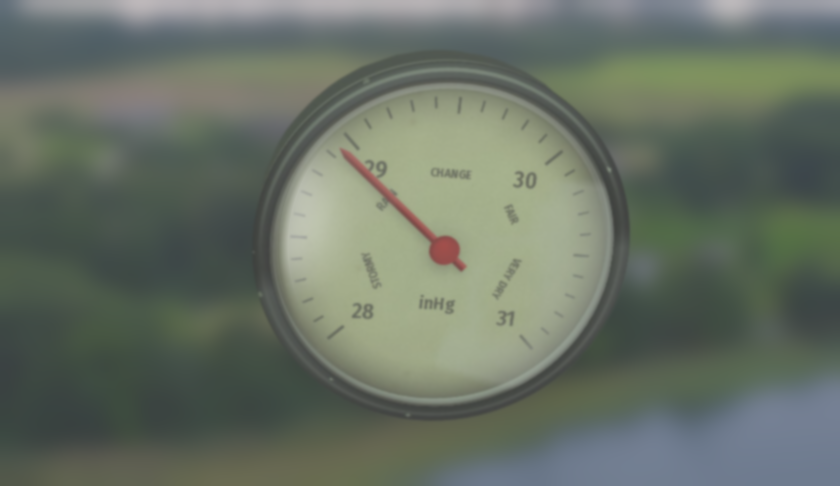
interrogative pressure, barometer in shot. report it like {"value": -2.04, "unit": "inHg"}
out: {"value": 28.95, "unit": "inHg"}
